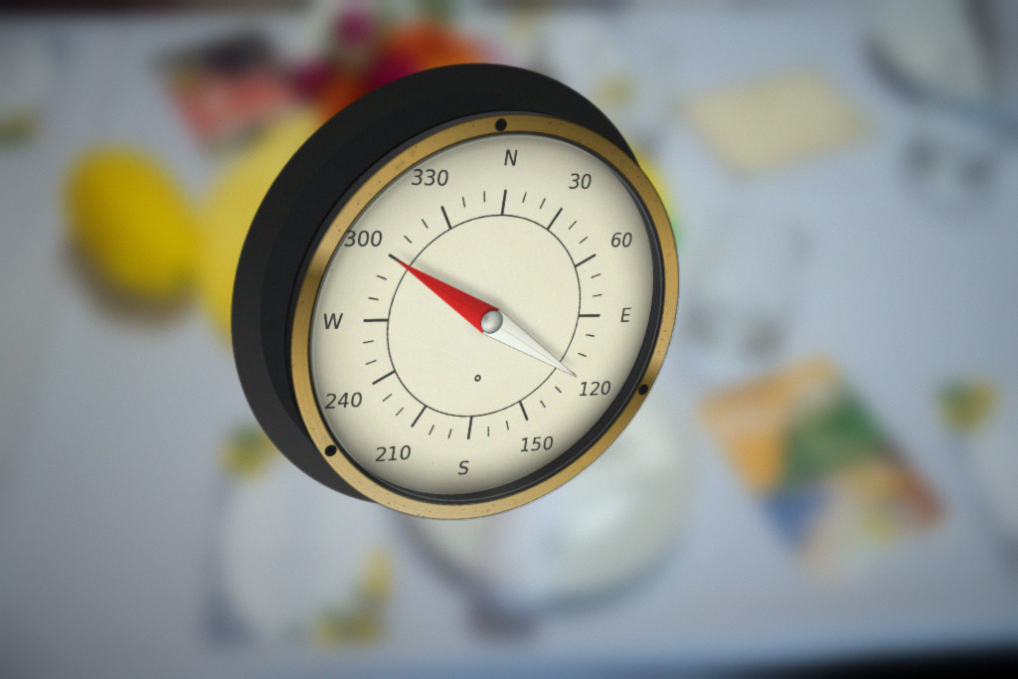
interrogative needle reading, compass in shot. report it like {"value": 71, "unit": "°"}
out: {"value": 300, "unit": "°"}
